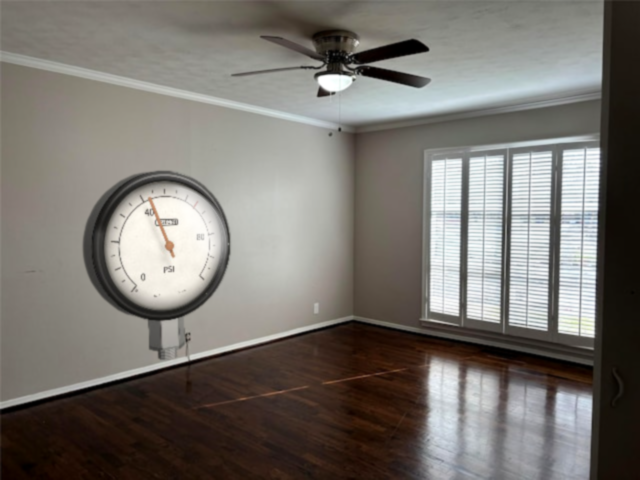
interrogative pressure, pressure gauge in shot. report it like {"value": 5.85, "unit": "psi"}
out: {"value": 42.5, "unit": "psi"}
